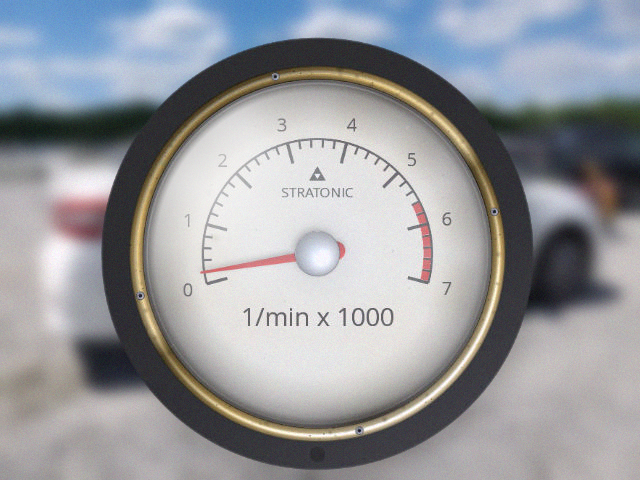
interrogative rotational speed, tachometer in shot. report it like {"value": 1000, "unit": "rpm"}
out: {"value": 200, "unit": "rpm"}
